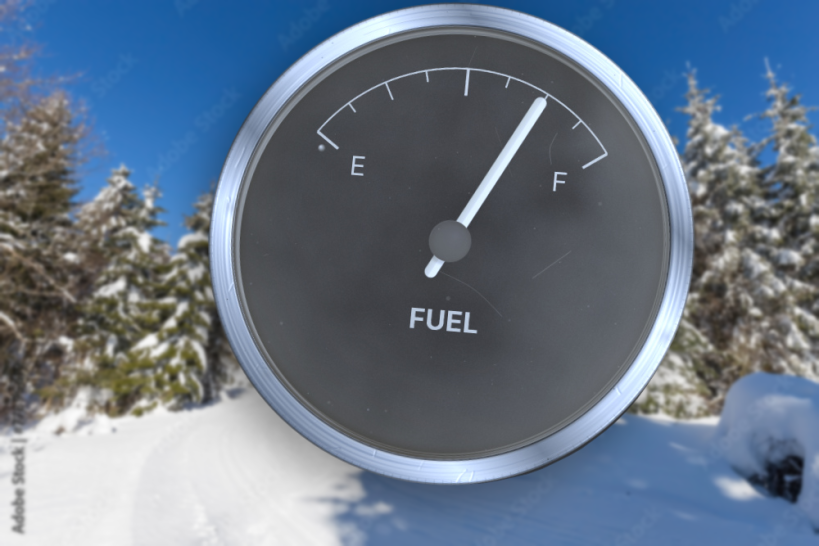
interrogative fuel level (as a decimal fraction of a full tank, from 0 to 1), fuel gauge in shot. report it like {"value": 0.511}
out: {"value": 0.75}
